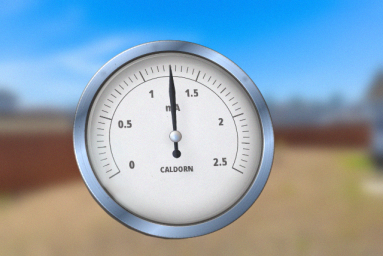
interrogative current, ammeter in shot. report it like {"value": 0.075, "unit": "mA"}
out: {"value": 1.25, "unit": "mA"}
